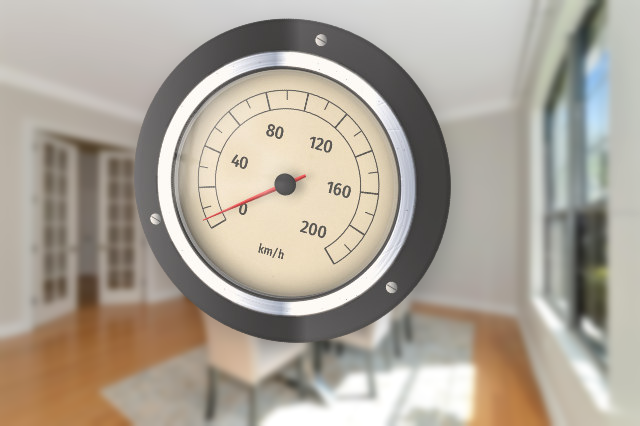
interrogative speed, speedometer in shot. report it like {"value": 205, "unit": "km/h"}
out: {"value": 5, "unit": "km/h"}
